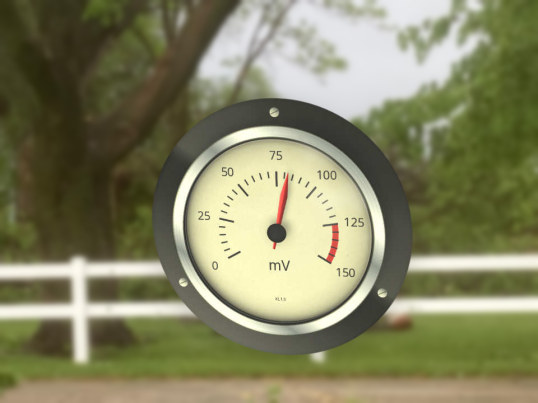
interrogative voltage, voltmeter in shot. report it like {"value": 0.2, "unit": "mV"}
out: {"value": 82.5, "unit": "mV"}
